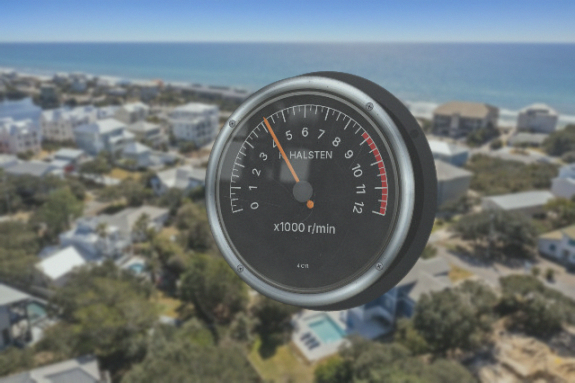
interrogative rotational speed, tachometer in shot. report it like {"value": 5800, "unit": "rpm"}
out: {"value": 4250, "unit": "rpm"}
